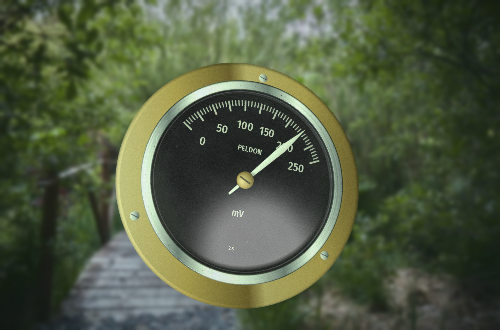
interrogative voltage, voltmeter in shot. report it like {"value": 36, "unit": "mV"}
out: {"value": 200, "unit": "mV"}
